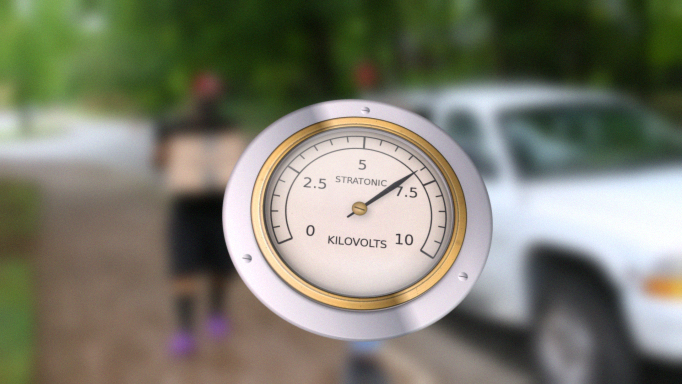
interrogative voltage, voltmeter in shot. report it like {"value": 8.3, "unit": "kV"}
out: {"value": 7, "unit": "kV"}
